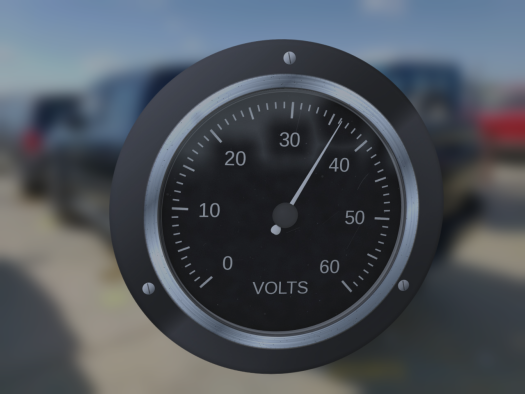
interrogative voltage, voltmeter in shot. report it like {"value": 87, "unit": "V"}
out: {"value": 36, "unit": "V"}
